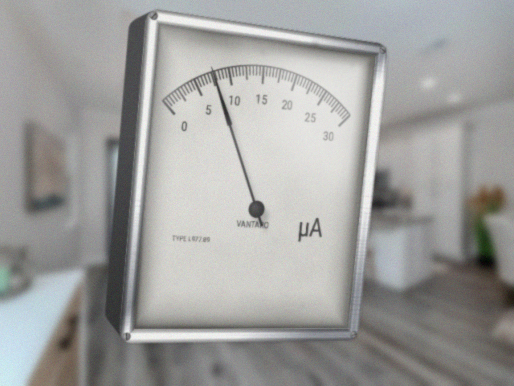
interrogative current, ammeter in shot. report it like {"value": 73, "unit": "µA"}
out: {"value": 7.5, "unit": "µA"}
